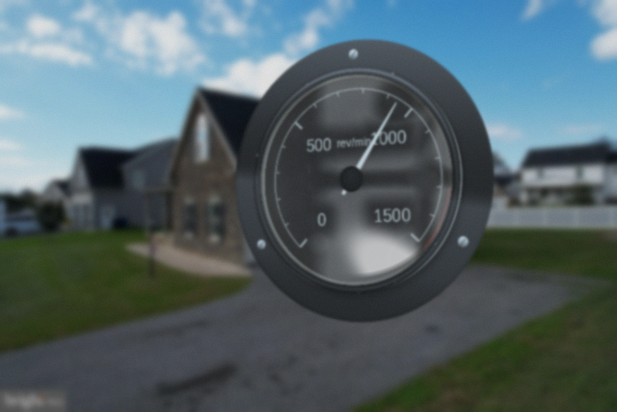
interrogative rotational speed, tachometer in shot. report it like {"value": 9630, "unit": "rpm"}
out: {"value": 950, "unit": "rpm"}
